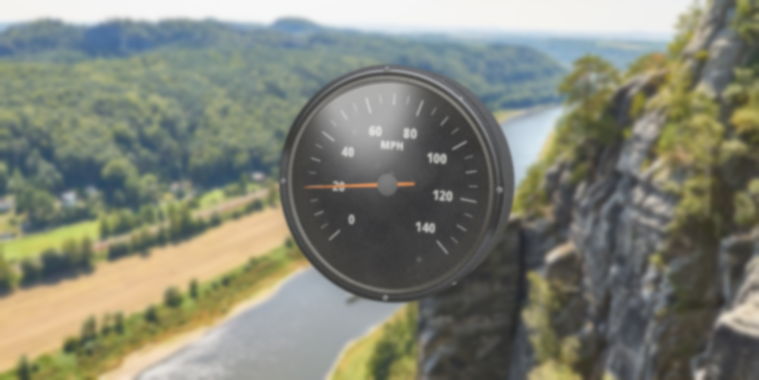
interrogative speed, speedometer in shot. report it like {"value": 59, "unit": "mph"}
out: {"value": 20, "unit": "mph"}
